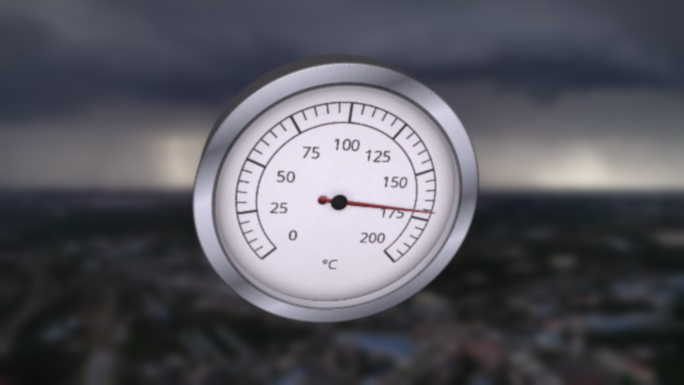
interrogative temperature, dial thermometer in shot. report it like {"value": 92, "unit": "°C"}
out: {"value": 170, "unit": "°C"}
